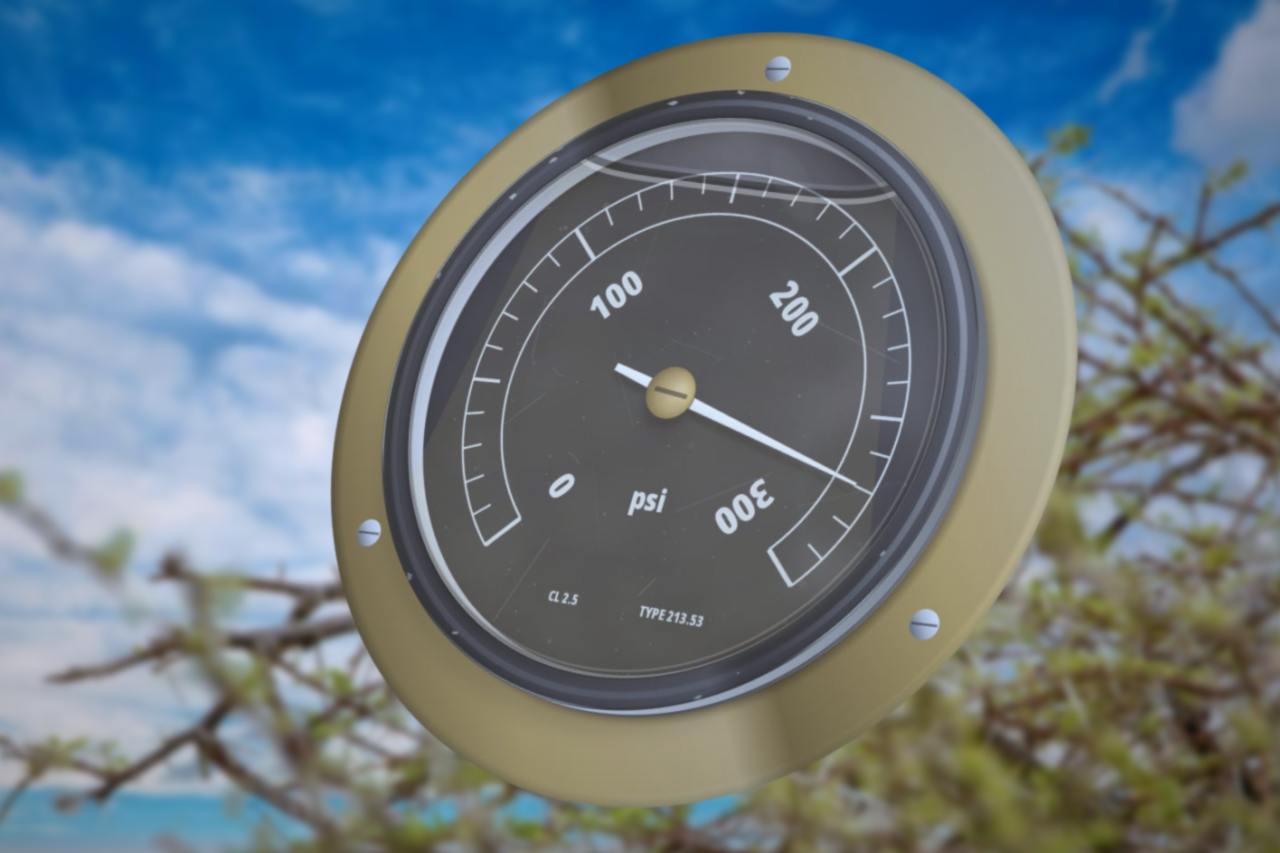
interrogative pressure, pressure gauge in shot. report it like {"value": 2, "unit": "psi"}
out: {"value": 270, "unit": "psi"}
